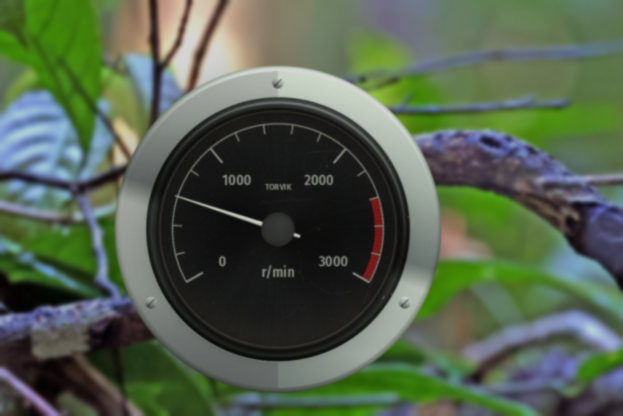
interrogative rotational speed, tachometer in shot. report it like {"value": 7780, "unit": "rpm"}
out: {"value": 600, "unit": "rpm"}
